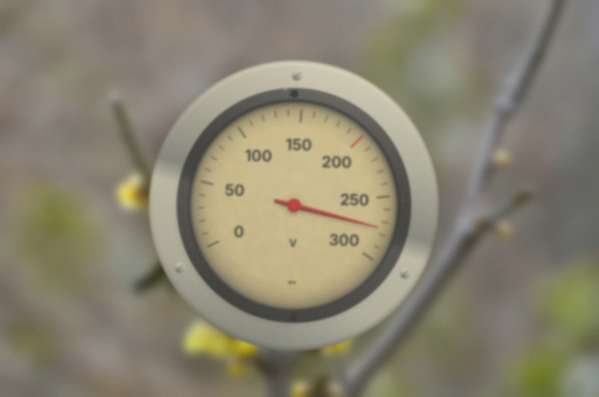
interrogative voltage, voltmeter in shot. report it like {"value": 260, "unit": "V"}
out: {"value": 275, "unit": "V"}
